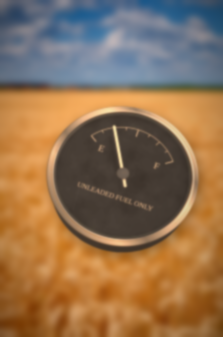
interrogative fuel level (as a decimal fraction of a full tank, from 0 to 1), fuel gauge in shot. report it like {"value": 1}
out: {"value": 0.25}
